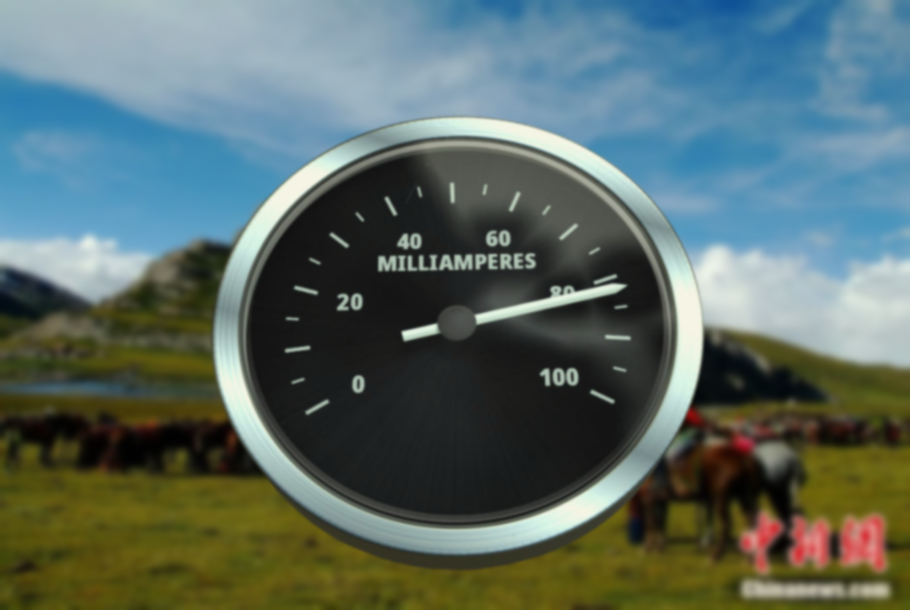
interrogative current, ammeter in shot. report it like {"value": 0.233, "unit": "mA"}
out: {"value": 82.5, "unit": "mA"}
